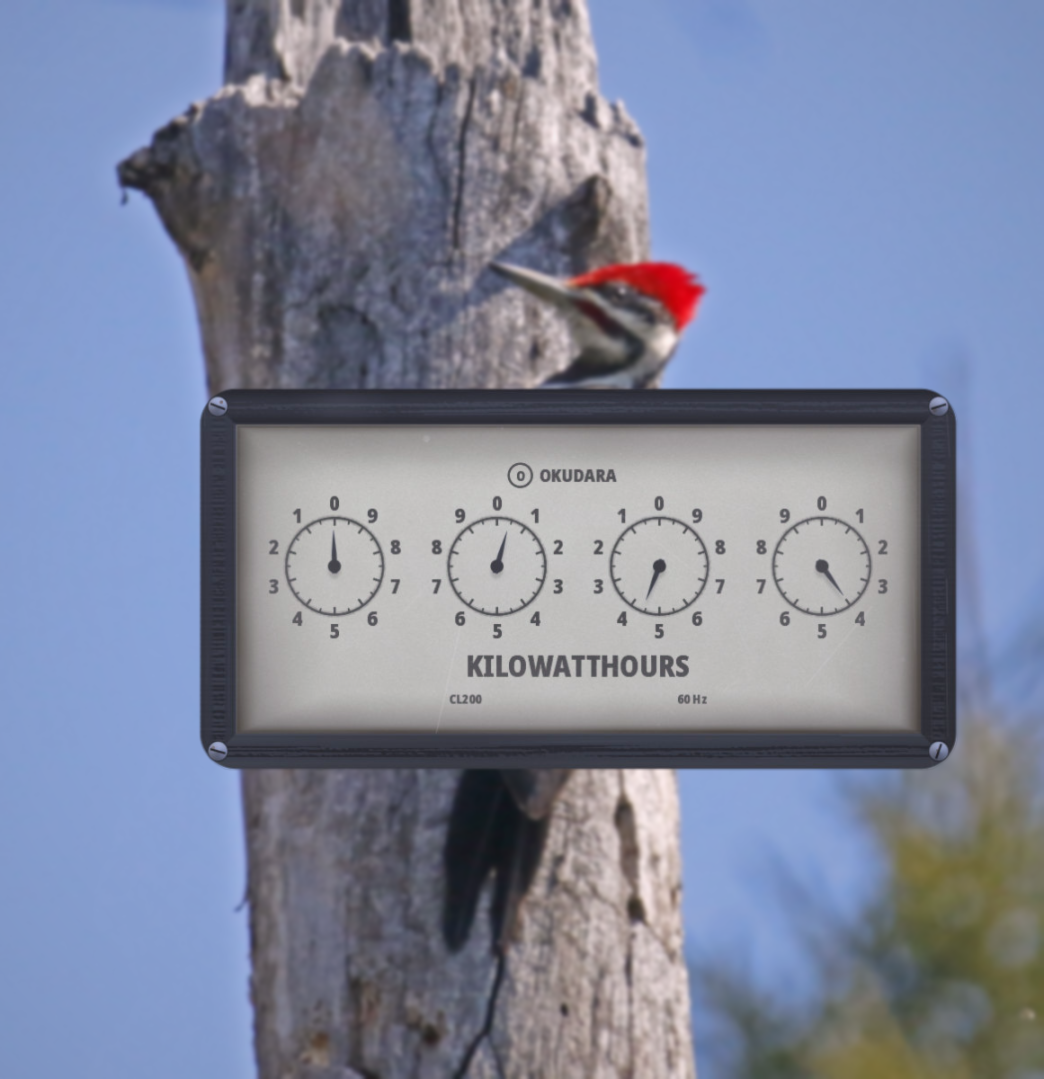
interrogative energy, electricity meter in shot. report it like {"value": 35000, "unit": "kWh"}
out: {"value": 44, "unit": "kWh"}
